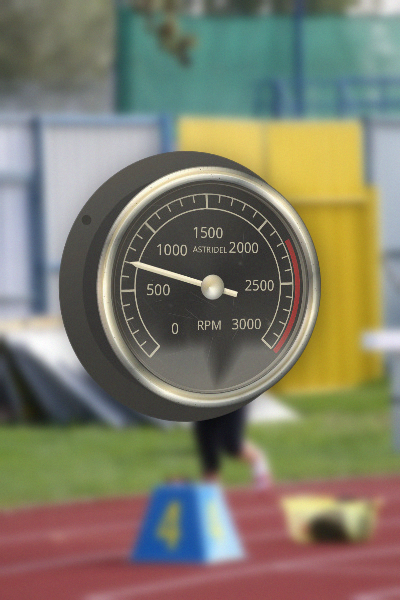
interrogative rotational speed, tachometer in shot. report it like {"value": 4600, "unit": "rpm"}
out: {"value": 700, "unit": "rpm"}
